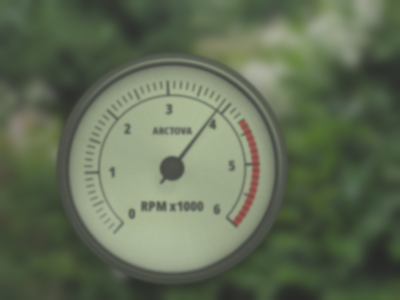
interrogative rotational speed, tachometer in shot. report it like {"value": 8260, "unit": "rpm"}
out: {"value": 3900, "unit": "rpm"}
